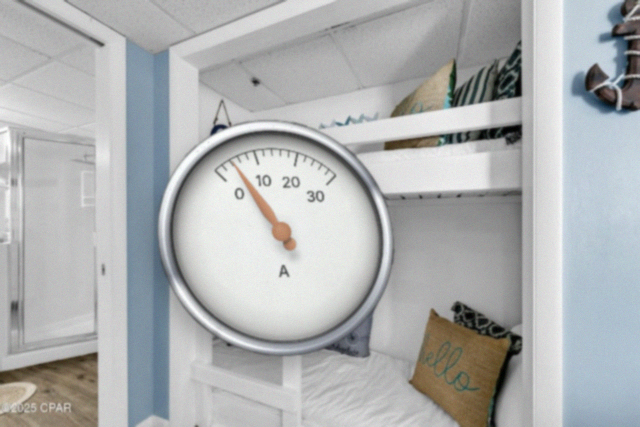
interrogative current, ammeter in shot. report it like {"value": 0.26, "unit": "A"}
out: {"value": 4, "unit": "A"}
